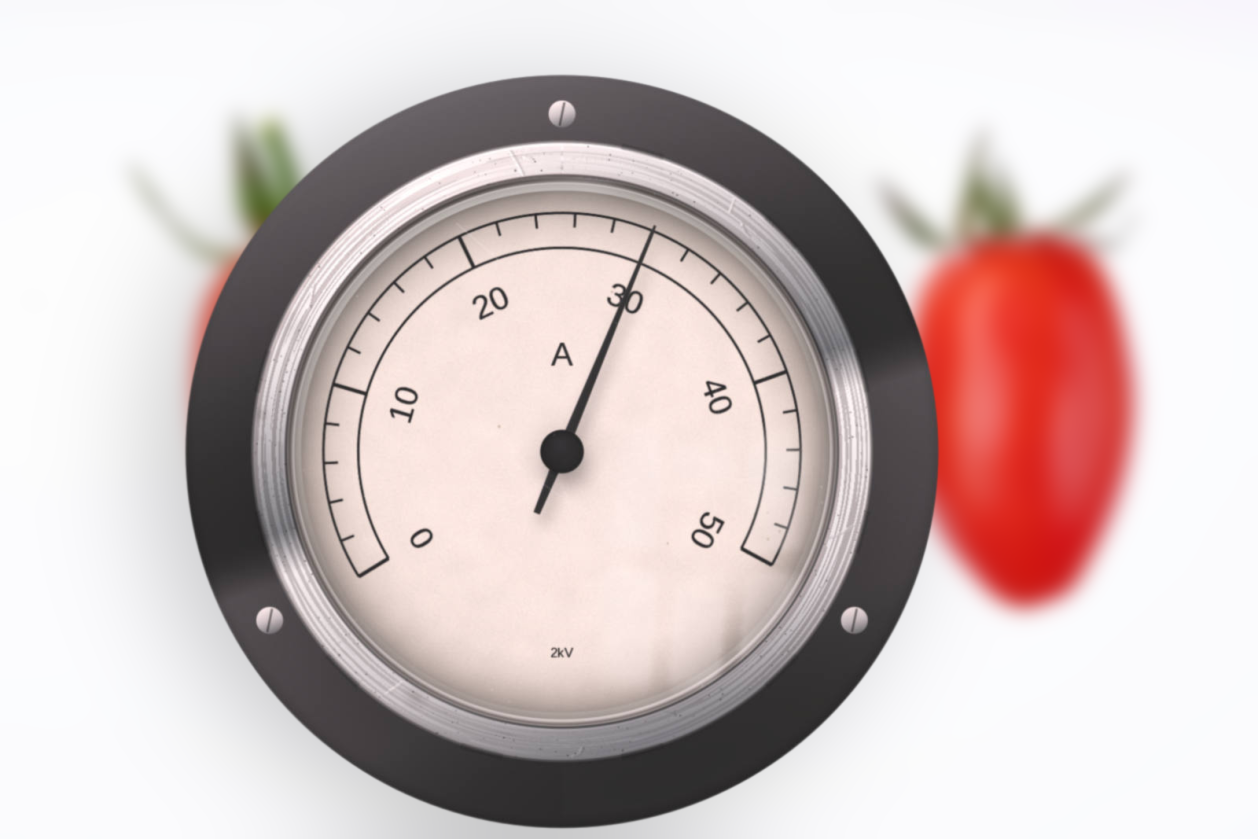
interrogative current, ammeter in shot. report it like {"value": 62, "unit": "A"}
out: {"value": 30, "unit": "A"}
